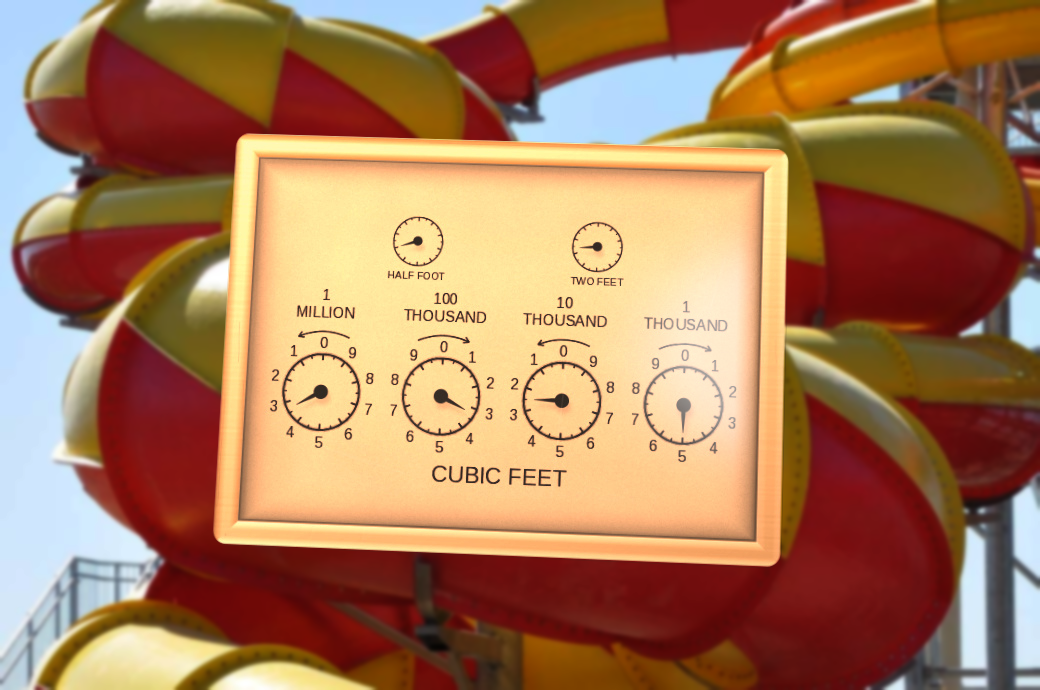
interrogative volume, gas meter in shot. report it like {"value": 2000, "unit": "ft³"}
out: {"value": 332500, "unit": "ft³"}
